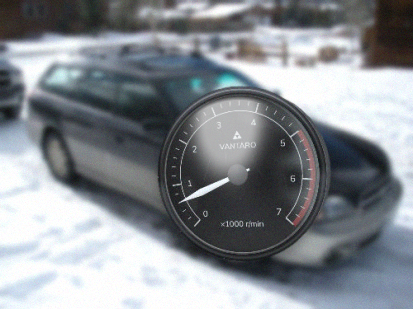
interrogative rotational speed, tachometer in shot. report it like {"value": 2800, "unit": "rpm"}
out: {"value": 600, "unit": "rpm"}
